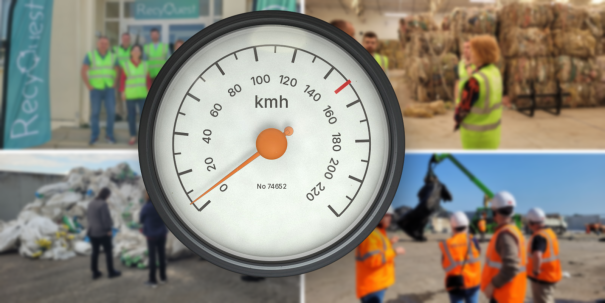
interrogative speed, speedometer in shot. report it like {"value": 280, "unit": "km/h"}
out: {"value": 5, "unit": "km/h"}
